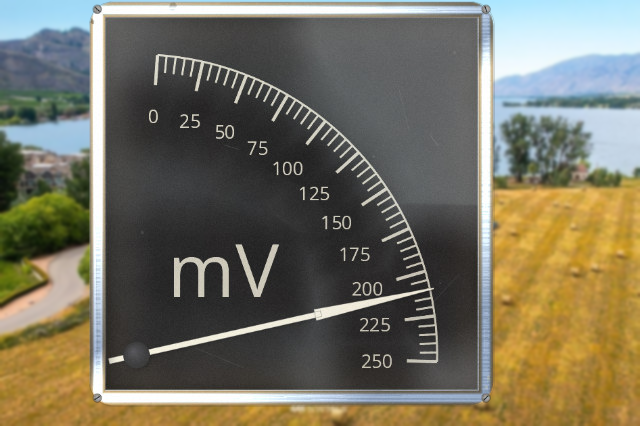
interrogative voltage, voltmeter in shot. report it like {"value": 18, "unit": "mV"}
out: {"value": 210, "unit": "mV"}
